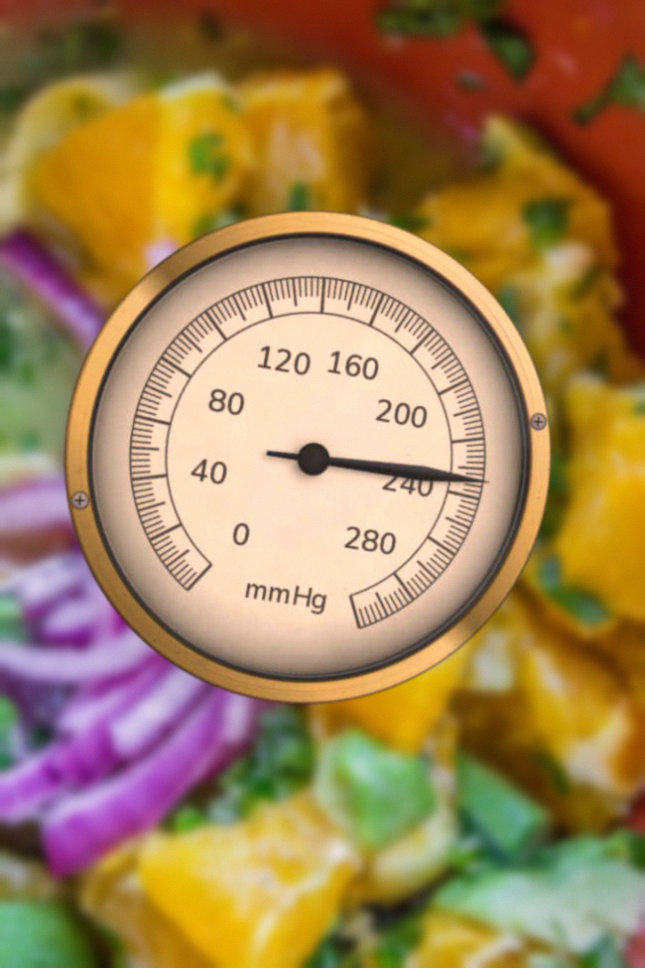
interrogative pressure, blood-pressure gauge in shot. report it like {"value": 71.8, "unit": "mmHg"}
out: {"value": 234, "unit": "mmHg"}
